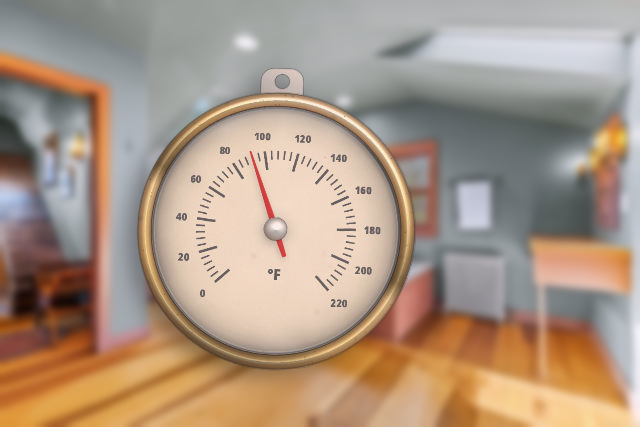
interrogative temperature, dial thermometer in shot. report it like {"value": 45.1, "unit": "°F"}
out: {"value": 92, "unit": "°F"}
